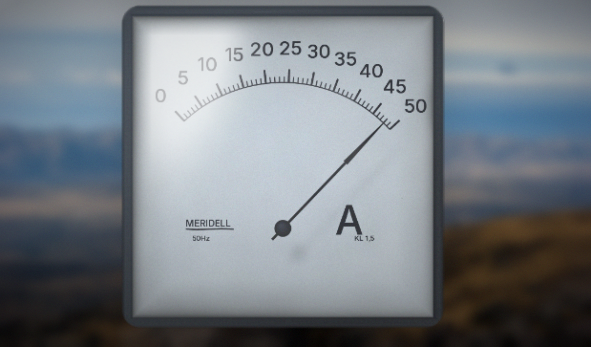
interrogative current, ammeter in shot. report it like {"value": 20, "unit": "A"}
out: {"value": 48, "unit": "A"}
